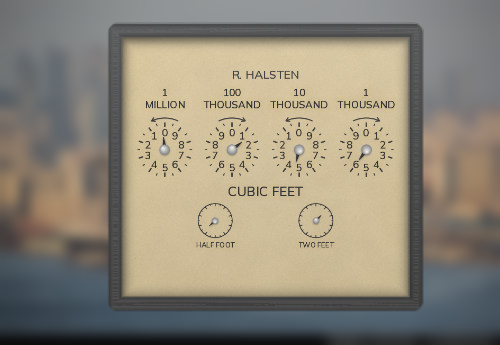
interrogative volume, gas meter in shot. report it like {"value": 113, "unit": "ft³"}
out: {"value": 14600, "unit": "ft³"}
